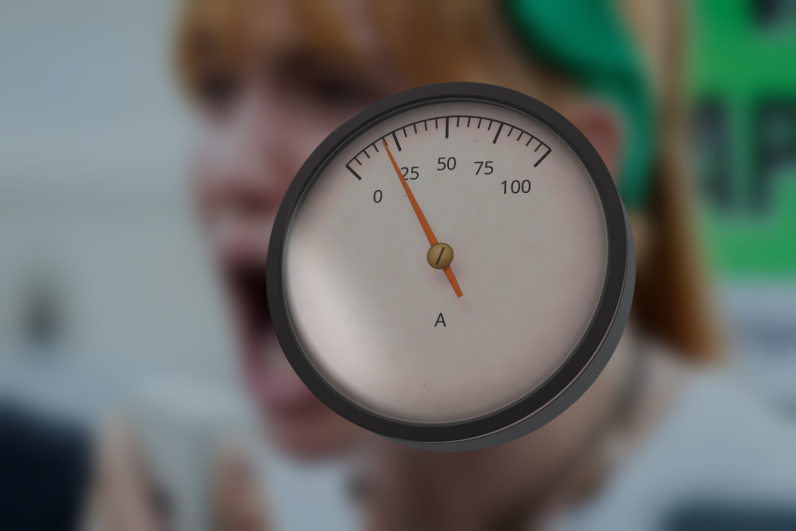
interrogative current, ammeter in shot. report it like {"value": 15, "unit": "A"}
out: {"value": 20, "unit": "A"}
